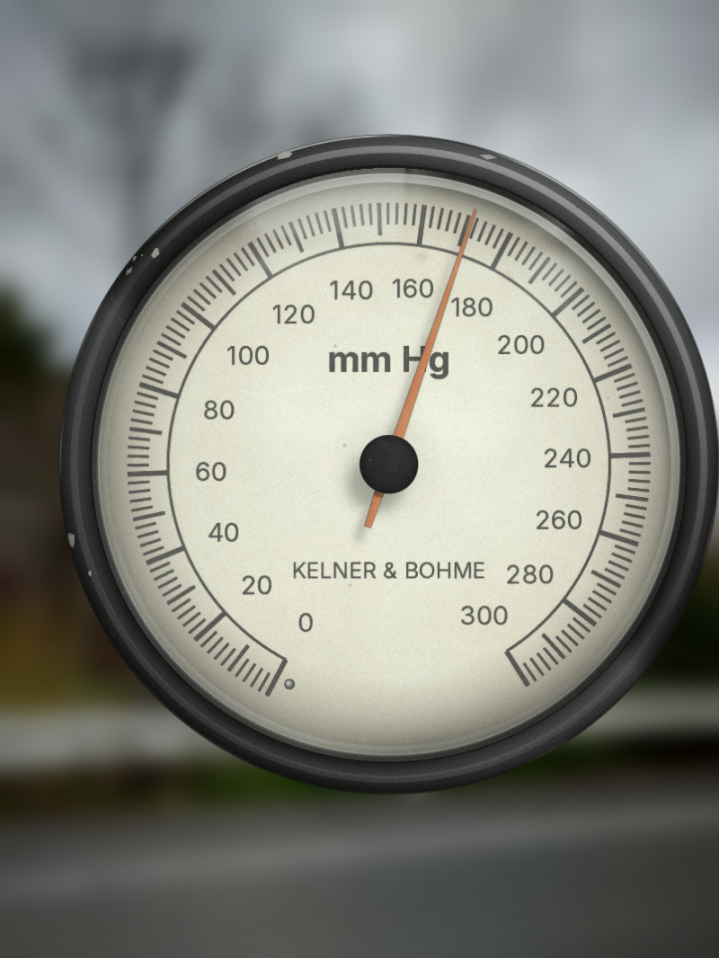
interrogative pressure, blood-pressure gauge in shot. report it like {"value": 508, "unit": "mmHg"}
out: {"value": 171, "unit": "mmHg"}
